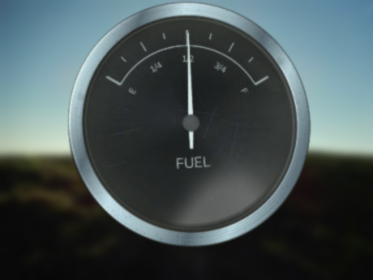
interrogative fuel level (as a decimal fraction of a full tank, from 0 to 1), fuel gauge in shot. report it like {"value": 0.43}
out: {"value": 0.5}
